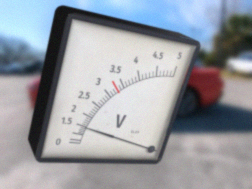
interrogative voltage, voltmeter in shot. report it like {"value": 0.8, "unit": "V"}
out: {"value": 1.5, "unit": "V"}
